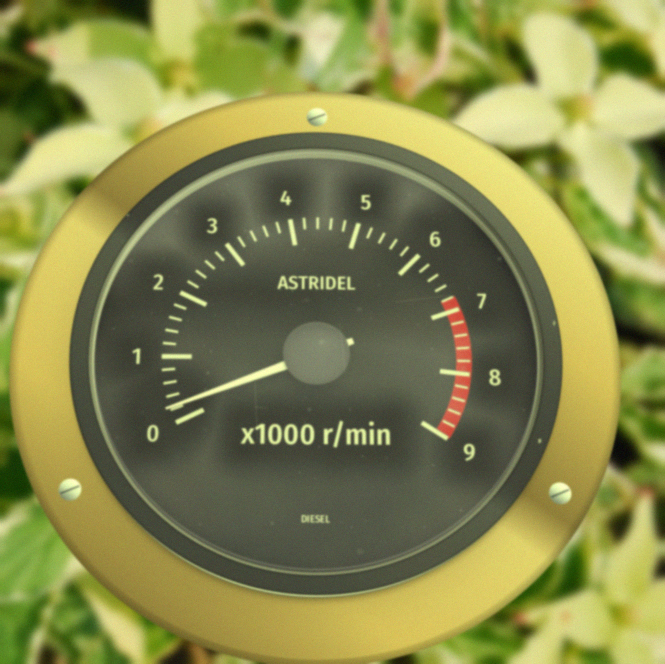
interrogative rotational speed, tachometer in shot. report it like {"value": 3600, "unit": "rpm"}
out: {"value": 200, "unit": "rpm"}
